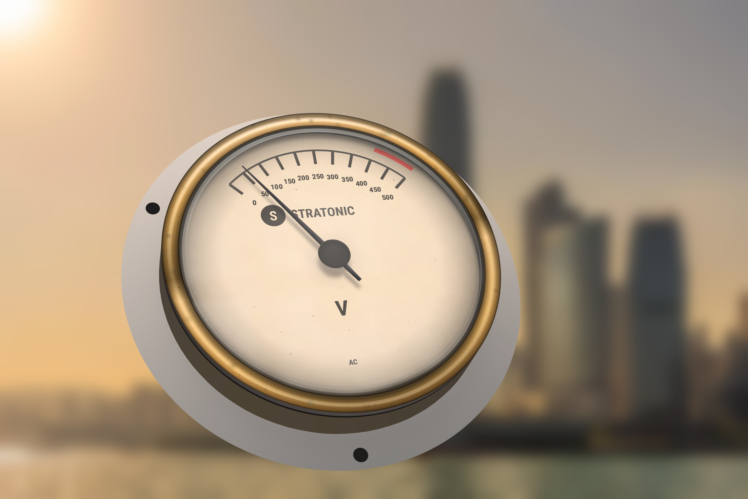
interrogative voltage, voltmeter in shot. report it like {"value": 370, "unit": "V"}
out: {"value": 50, "unit": "V"}
